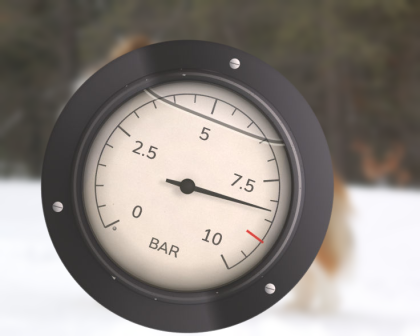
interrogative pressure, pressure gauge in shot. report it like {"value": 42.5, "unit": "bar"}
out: {"value": 8.25, "unit": "bar"}
